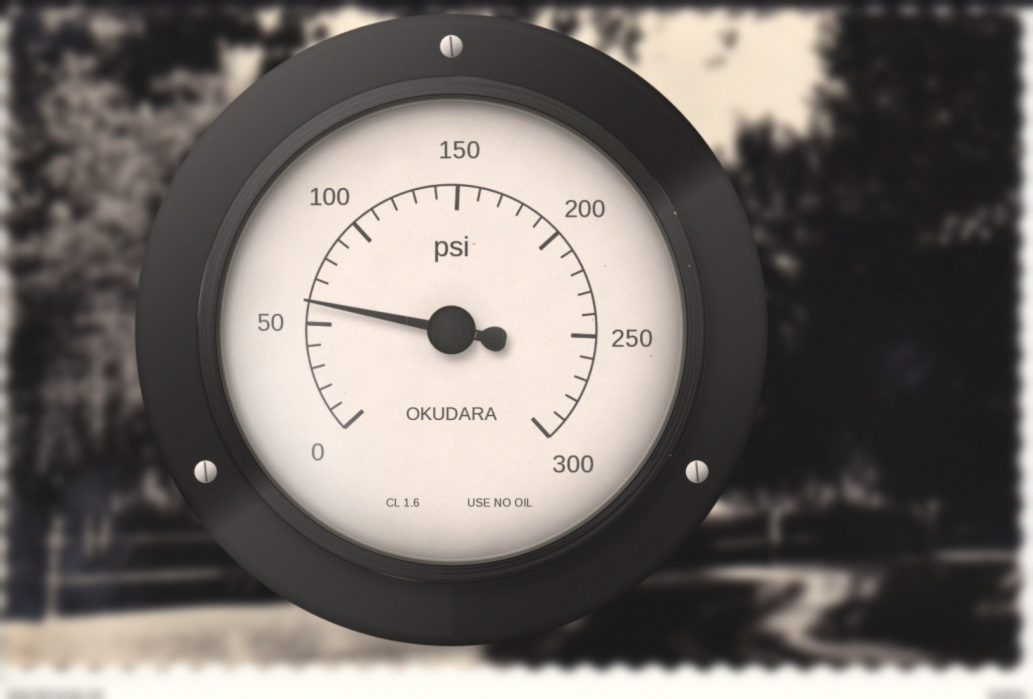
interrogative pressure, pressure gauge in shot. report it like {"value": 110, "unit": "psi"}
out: {"value": 60, "unit": "psi"}
